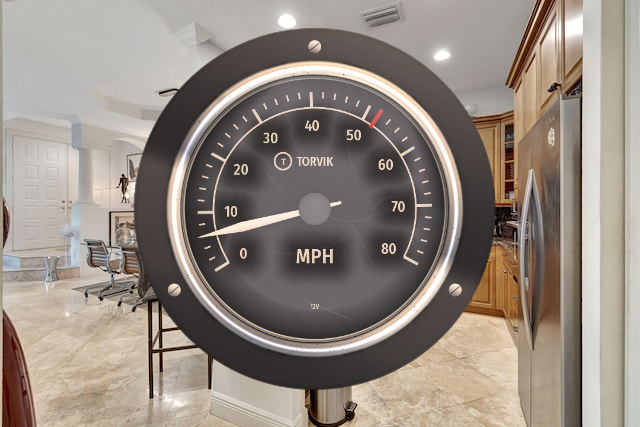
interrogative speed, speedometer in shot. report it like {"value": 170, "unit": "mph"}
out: {"value": 6, "unit": "mph"}
